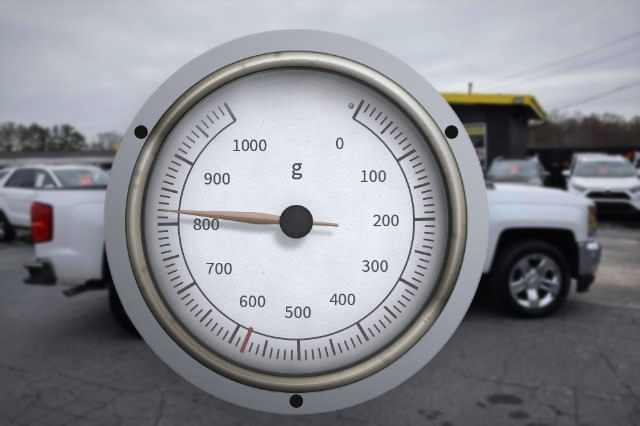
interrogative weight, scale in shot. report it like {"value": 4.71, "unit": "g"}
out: {"value": 820, "unit": "g"}
